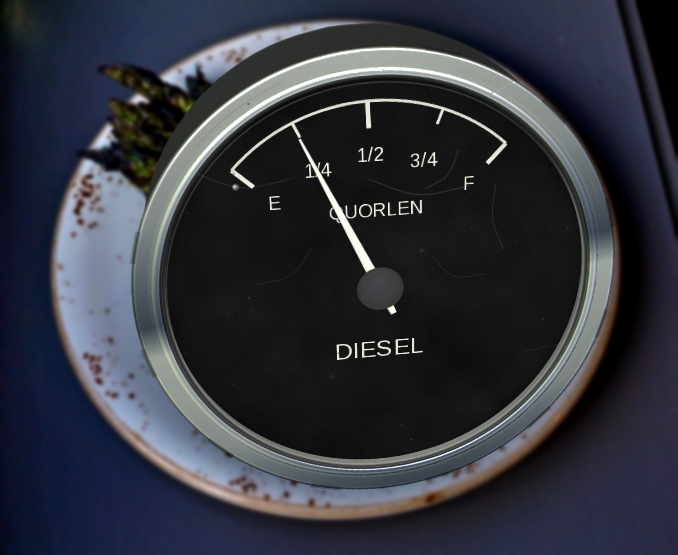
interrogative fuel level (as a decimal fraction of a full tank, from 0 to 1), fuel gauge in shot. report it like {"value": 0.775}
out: {"value": 0.25}
